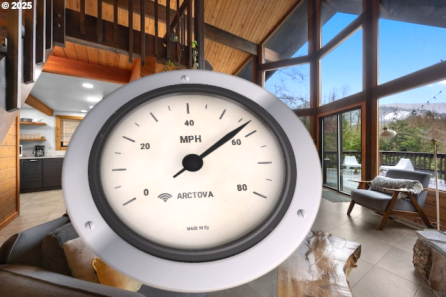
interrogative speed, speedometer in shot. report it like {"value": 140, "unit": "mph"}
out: {"value": 57.5, "unit": "mph"}
